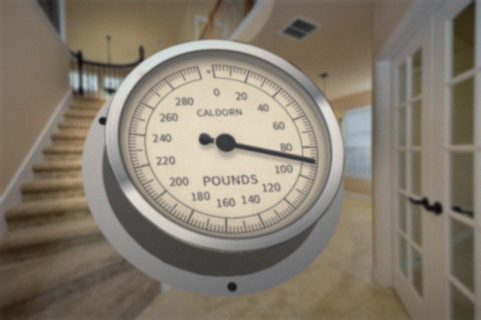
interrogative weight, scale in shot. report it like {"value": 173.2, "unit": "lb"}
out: {"value": 90, "unit": "lb"}
